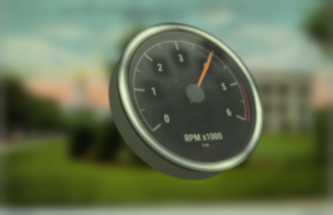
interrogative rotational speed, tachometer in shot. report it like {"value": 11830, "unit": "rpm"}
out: {"value": 4000, "unit": "rpm"}
